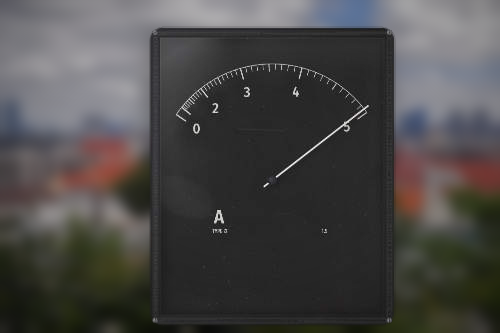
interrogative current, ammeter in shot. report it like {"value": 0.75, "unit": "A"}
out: {"value": 4.95, "unit": "A"}
